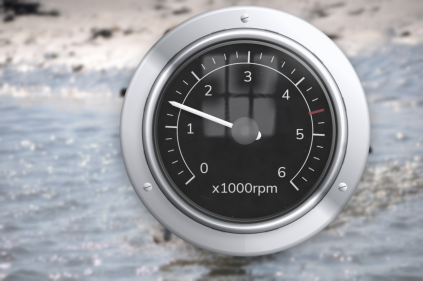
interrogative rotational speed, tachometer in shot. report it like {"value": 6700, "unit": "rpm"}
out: {"value": 1400, "unit": "rpm"}
